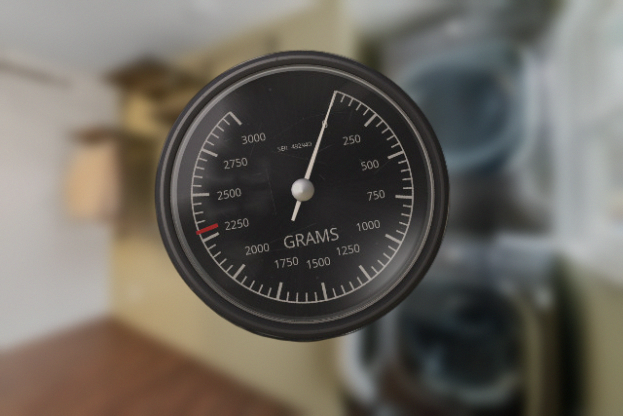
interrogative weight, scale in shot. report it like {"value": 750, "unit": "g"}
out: {"value": 0, "unit": "g"}
